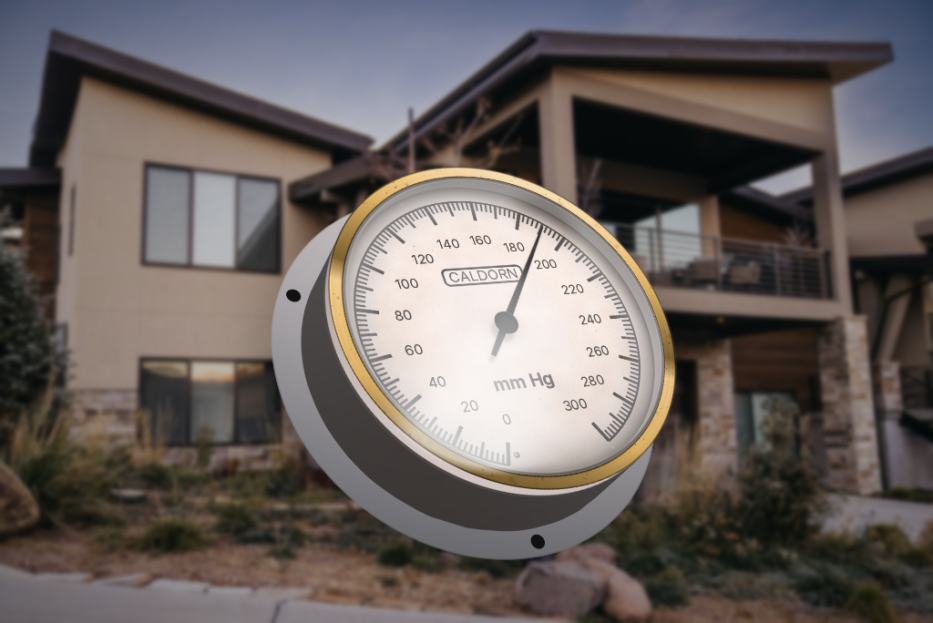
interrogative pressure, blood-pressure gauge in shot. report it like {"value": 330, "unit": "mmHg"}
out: {"value": 190, "unit": "mmHg"}
